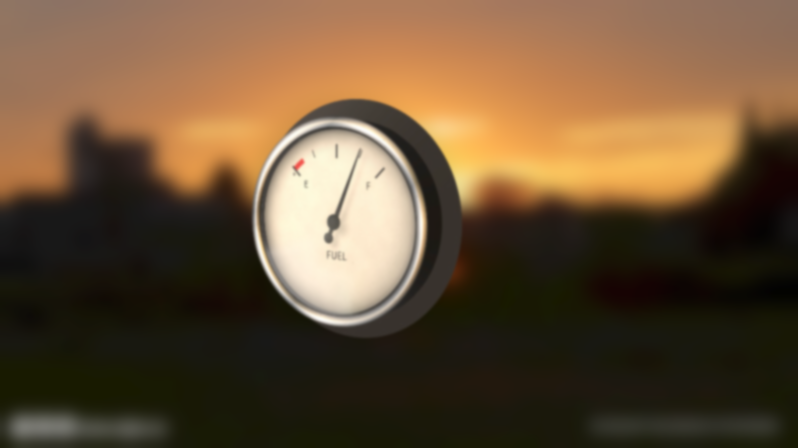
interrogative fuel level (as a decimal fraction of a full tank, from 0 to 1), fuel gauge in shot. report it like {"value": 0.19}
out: {"value": 0.75}
